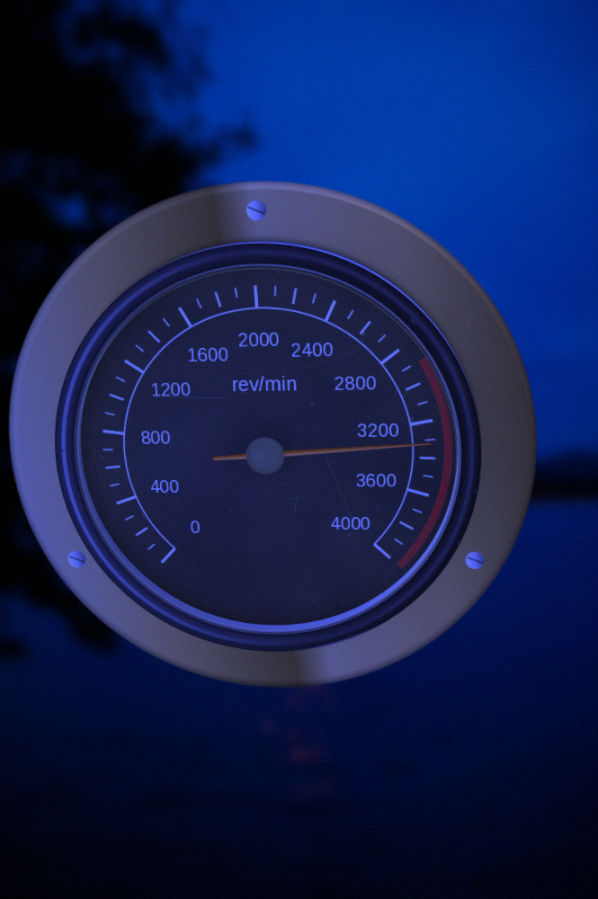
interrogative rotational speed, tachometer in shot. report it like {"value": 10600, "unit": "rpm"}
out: {"value": 3300, "unit": "rpm"}
